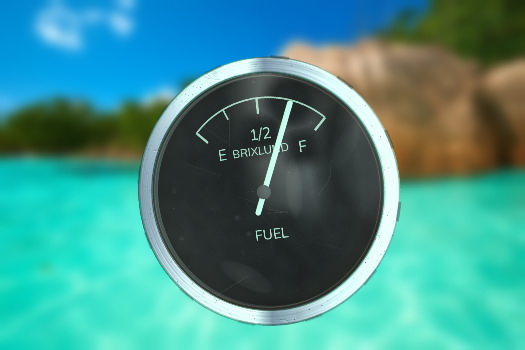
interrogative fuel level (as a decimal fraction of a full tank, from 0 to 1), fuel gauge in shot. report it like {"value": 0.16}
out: {"value": 0.75}
